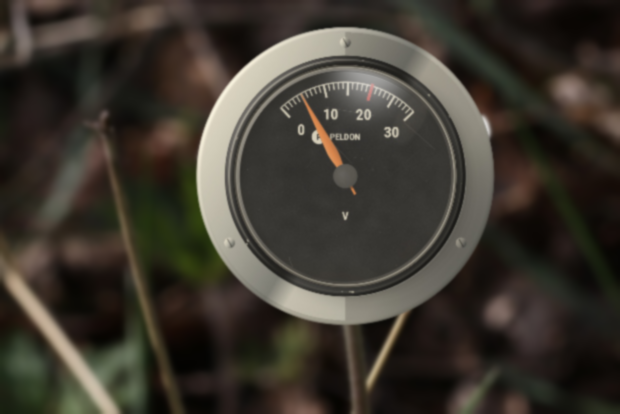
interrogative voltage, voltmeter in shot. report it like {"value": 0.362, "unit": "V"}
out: {"value": 5, "unit": "V"}
